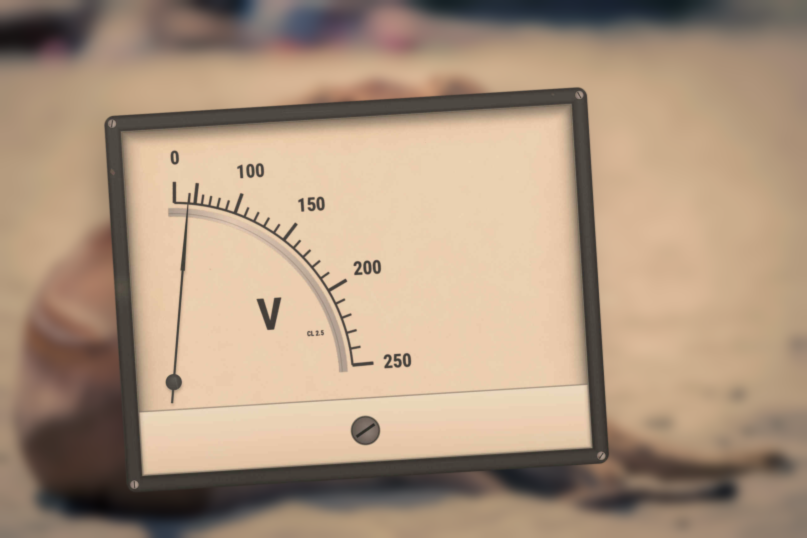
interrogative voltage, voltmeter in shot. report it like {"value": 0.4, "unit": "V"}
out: {"value": 40, "unit": "V"}
